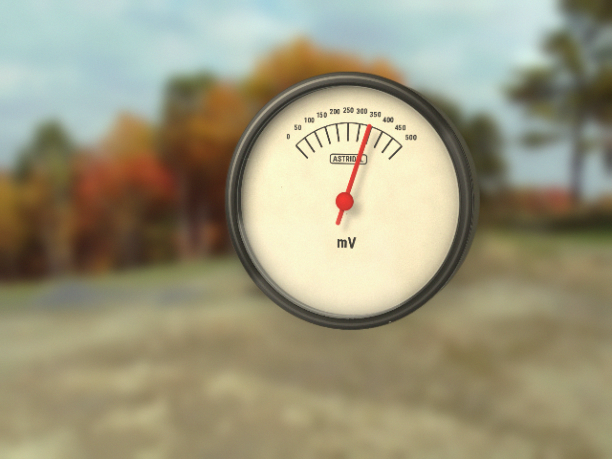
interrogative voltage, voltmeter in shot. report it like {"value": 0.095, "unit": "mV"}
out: {"value": 350, "unit": "mV"}
